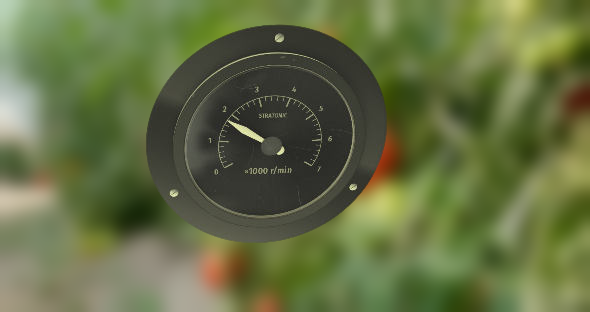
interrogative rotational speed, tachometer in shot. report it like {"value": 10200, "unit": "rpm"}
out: {"value": 1800, "unit": "rpm"}
